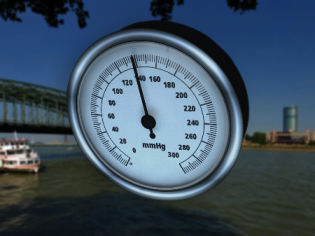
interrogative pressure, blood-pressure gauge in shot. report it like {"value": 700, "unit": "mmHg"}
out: {"value": 140, "unit": "mmHg"}
